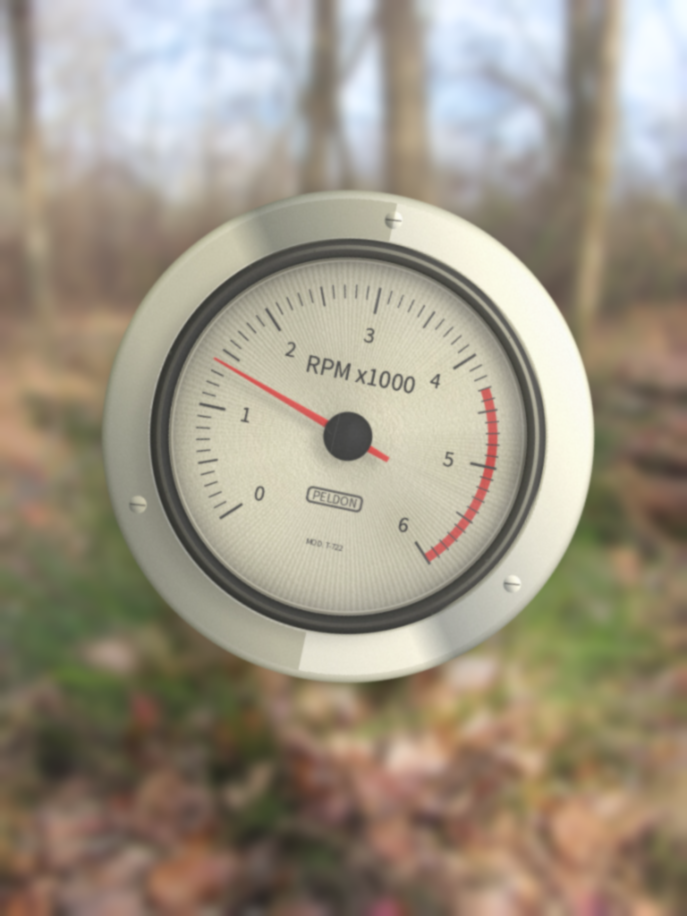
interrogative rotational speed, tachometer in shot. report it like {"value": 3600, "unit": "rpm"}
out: {"value": 1400, "unit": "rpm"}
